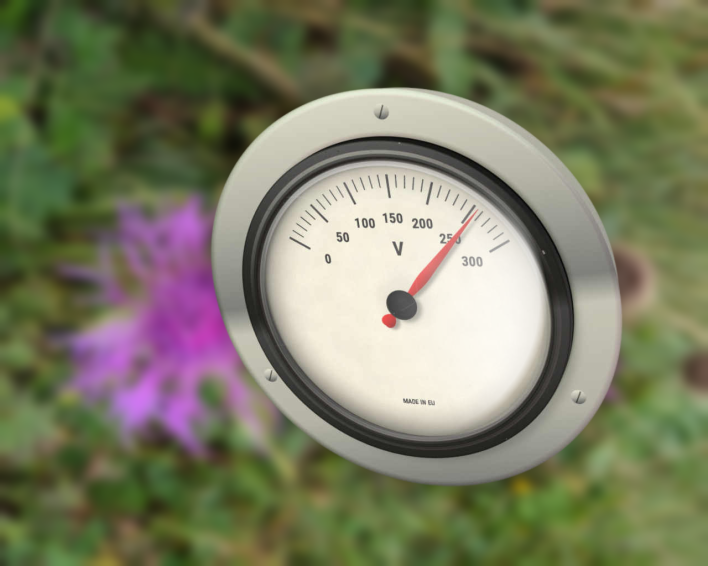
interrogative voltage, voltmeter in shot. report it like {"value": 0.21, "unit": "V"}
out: {"value": 255, "unit": "V"}
